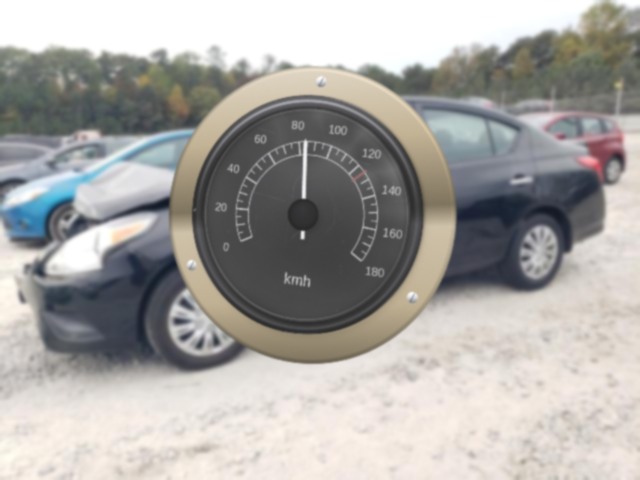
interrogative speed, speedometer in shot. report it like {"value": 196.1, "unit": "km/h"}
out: {"value": 85, "unit": "km/h"}
